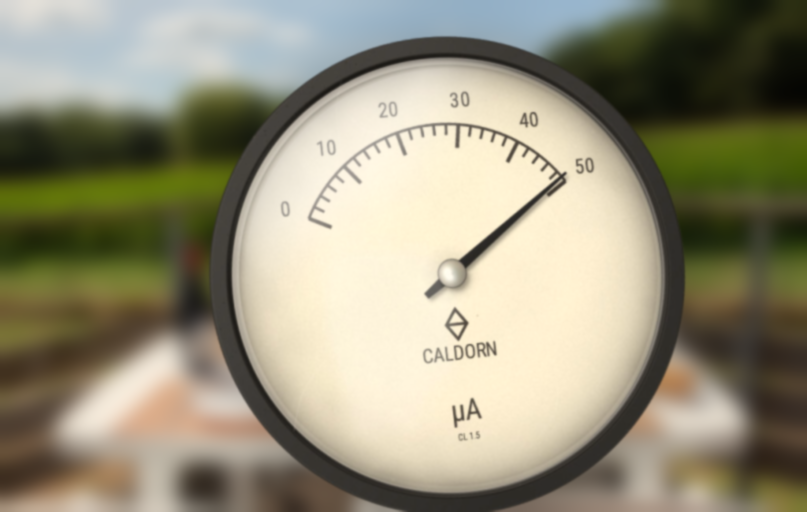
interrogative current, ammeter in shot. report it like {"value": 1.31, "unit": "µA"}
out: {"value": 49, "unit": "µA"}
